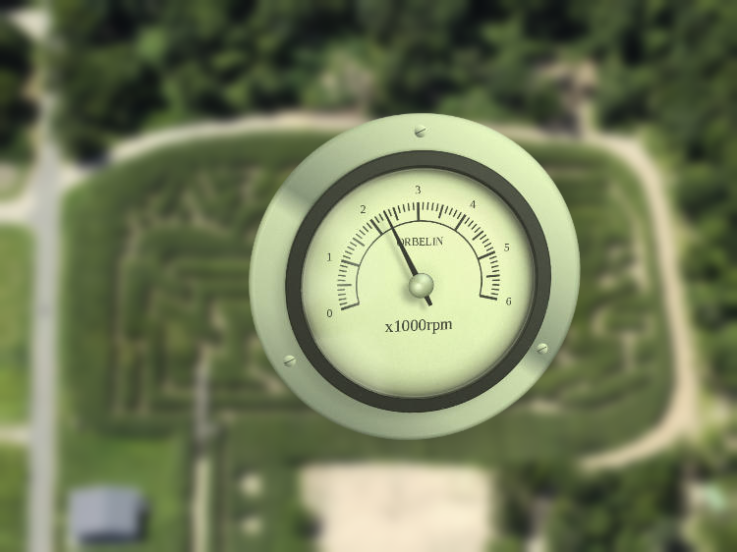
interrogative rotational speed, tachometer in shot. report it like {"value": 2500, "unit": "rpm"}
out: {"value": 2300, "unit": "rpm"}
